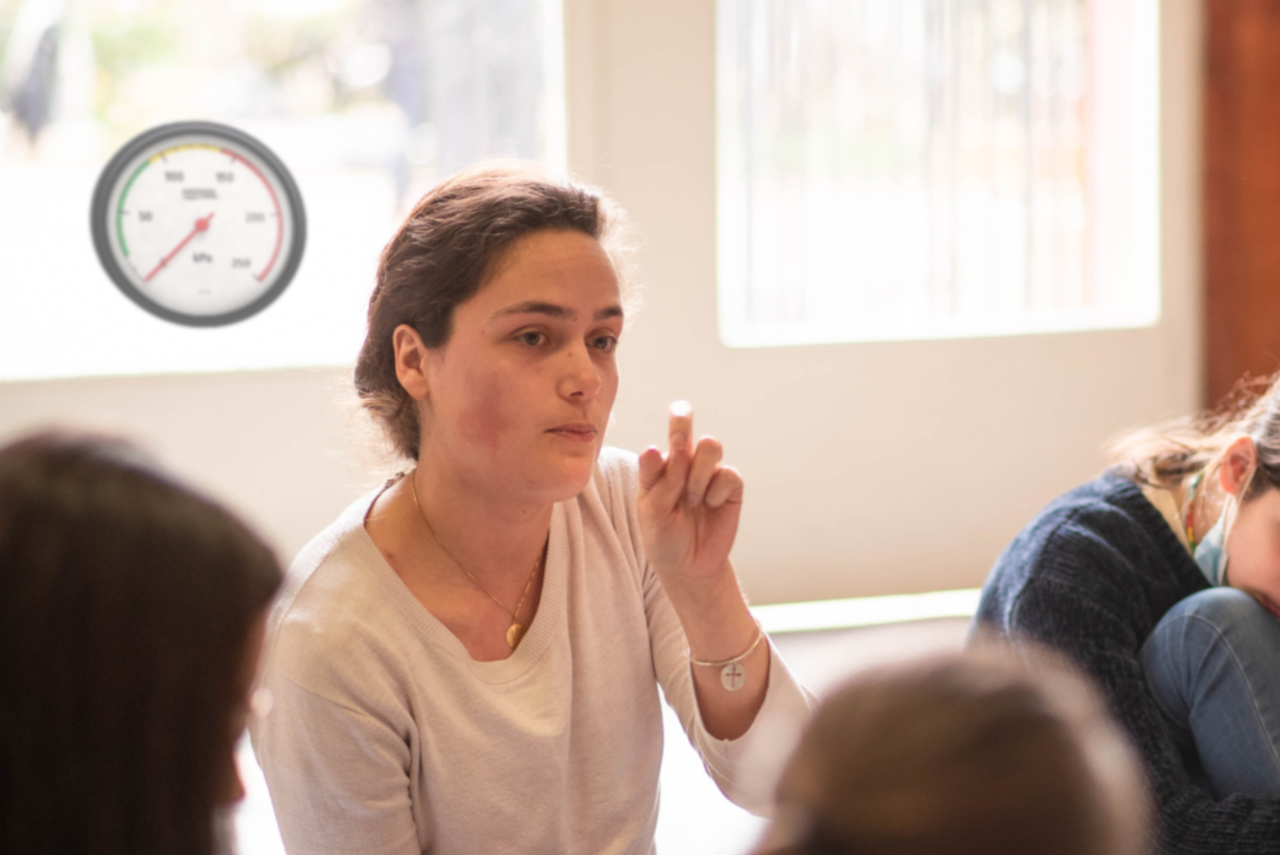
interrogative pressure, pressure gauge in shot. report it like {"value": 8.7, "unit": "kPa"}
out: {"value": 0, "unit": "kPa"}
